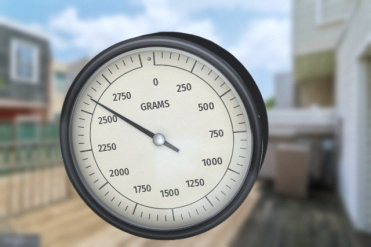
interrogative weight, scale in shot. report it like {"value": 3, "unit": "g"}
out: {"value": 2600, "unit": "g"}
